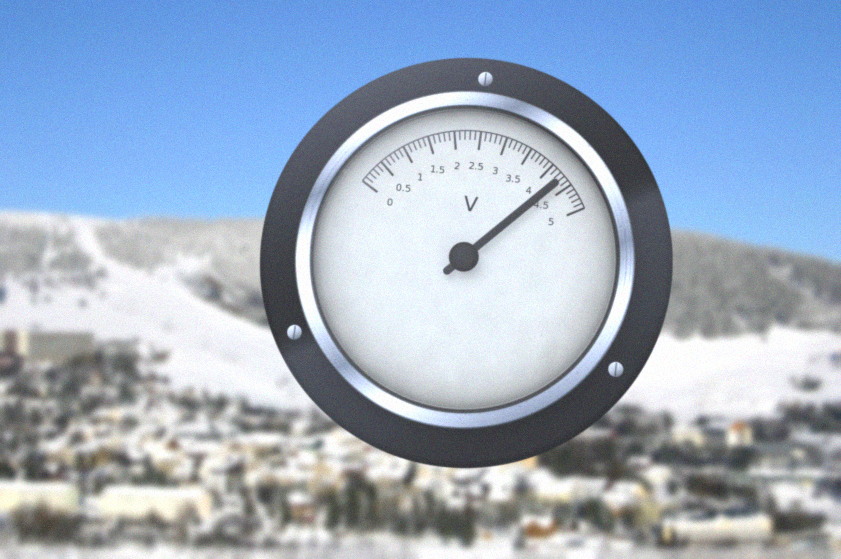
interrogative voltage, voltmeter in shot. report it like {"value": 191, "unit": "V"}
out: {"value": 4.3, "unit": "V"}
